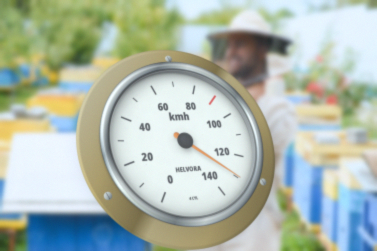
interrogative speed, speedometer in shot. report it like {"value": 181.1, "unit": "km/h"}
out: {"value": 130, "unit": "km/h"}
